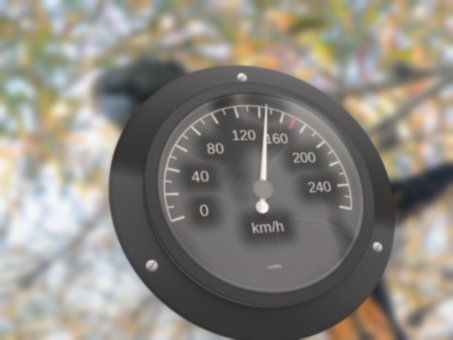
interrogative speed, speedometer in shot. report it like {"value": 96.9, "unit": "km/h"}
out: {"value": 145, "unit": "km/h"}
